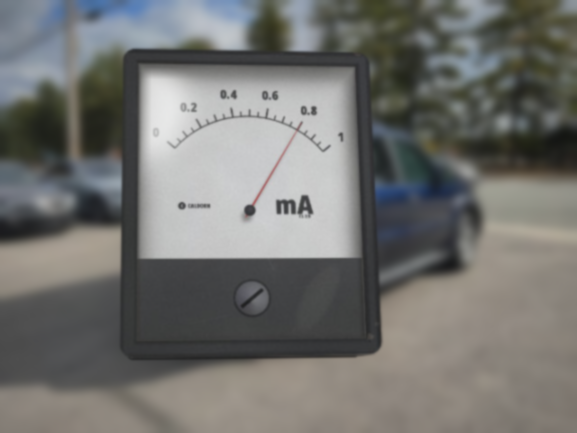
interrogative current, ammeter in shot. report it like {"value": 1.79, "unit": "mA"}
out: {"value": 0.8, "unit": "mA"}
